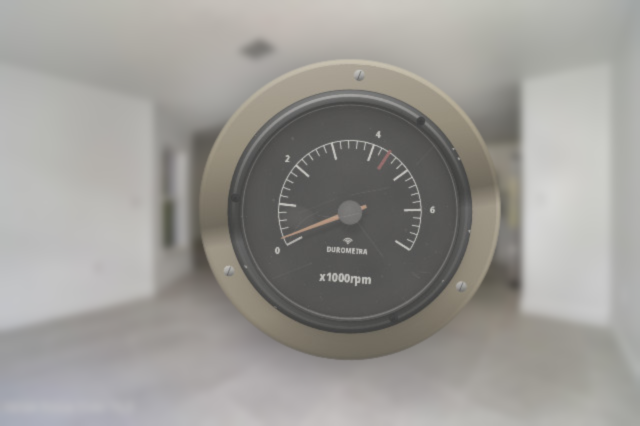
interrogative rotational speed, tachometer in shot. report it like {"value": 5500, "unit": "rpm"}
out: {"value": 200, "unit": "rpm"}
